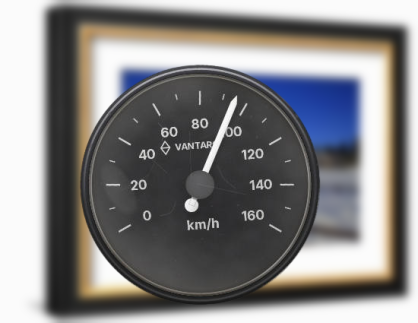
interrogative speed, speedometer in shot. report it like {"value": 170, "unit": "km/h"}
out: {"value": 95, "unit": "km/h"}
